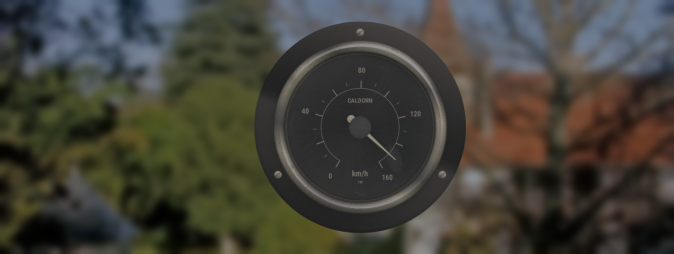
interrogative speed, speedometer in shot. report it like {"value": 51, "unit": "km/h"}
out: {"value": 150, "unit": "km/h"}
